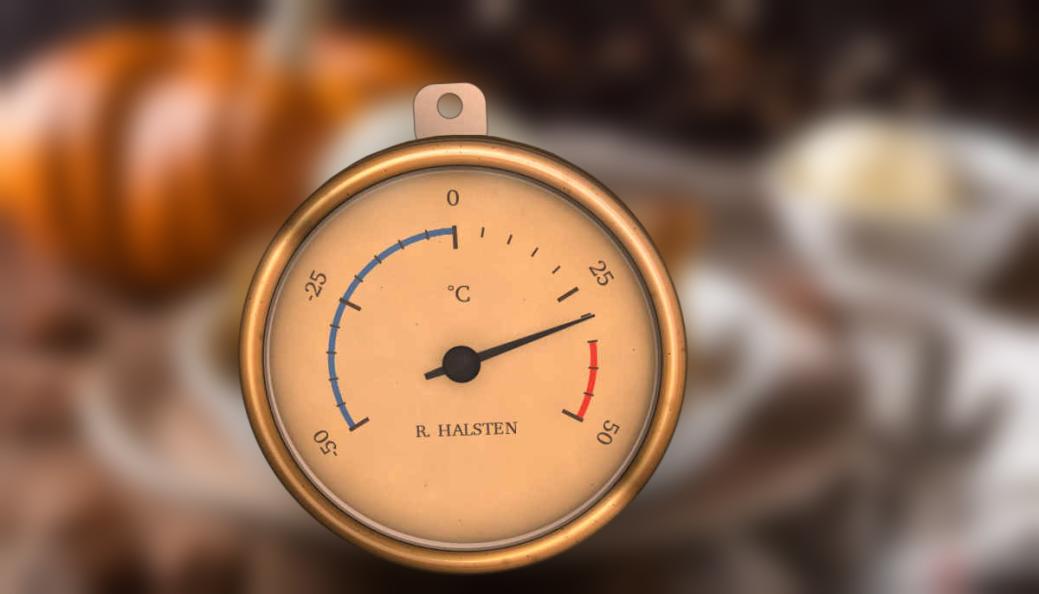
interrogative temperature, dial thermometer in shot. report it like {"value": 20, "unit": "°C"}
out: {"value": 30, "unit": "°C"}
